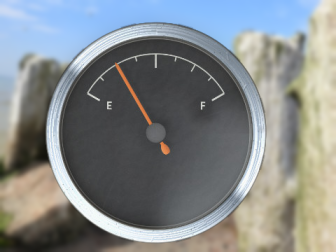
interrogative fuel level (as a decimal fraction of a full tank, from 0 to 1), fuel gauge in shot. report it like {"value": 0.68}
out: {"value": 0.25}
